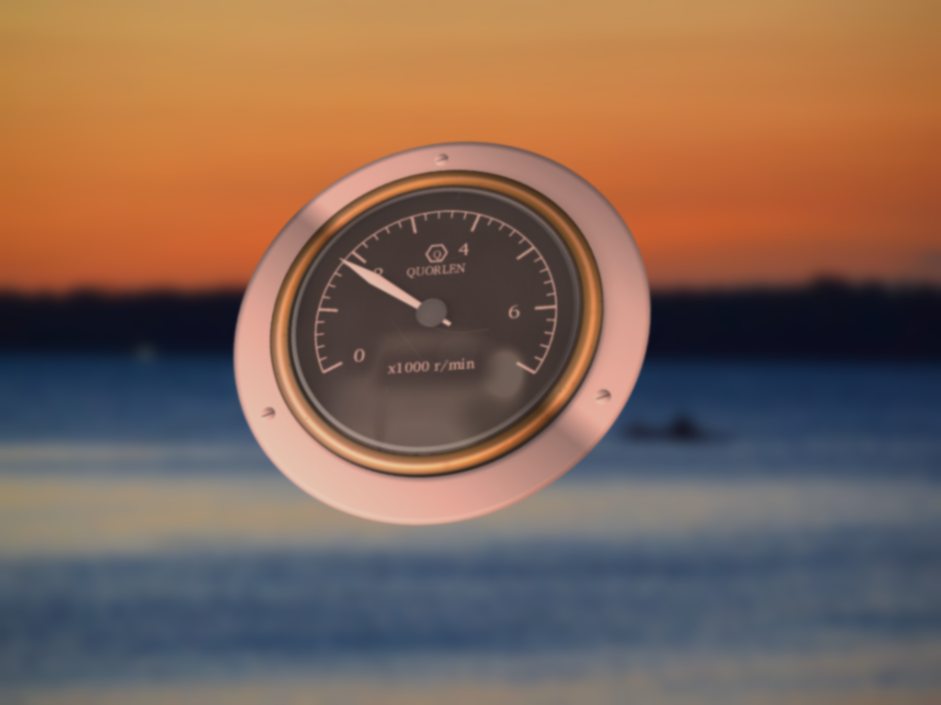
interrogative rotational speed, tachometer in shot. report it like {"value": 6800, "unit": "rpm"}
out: {"value": 1800, "unit": "rpm"}
